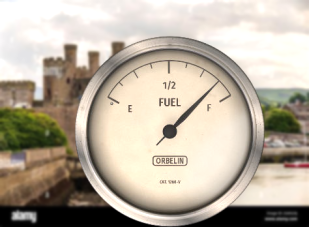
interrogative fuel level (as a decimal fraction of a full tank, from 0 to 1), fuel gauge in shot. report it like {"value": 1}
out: {"value": 0.875}
